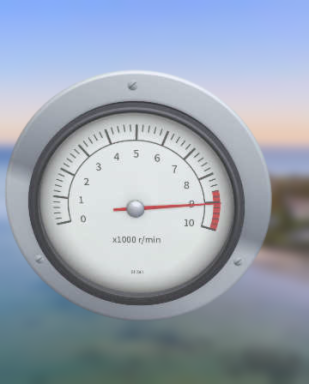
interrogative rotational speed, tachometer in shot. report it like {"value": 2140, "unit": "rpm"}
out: {"value": 9000, "unit": "rpm"}
